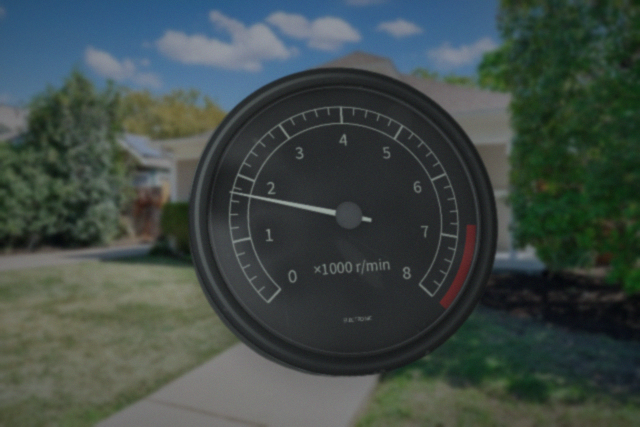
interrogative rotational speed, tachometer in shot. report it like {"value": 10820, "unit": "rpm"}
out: {"value": 1700, "unit": "rpm"}
